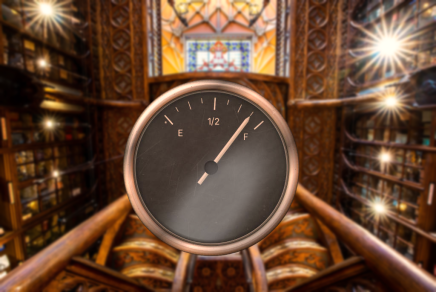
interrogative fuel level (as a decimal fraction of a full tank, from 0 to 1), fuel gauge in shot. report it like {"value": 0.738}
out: {"value": 0.875}
